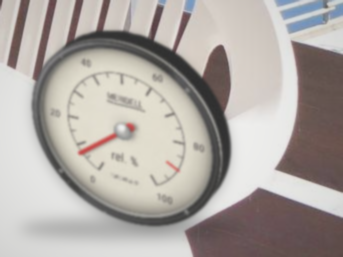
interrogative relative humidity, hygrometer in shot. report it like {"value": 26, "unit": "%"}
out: {"value": 7.5, "unit": "%"}
